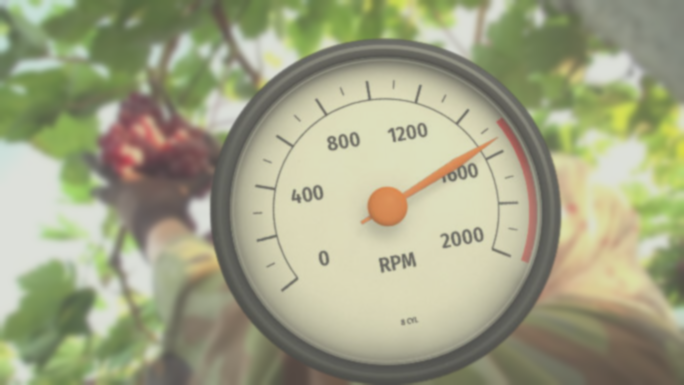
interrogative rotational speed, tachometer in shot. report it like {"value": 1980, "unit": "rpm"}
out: {"value": 1550, "unit": "rpm"}
